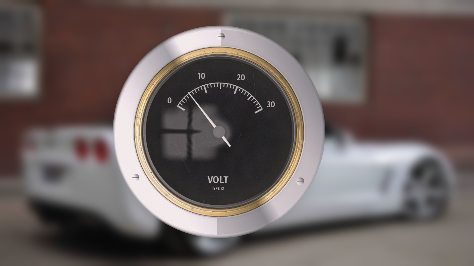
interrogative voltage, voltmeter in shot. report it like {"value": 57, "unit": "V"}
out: {"value": 5, "unit": "V"}
